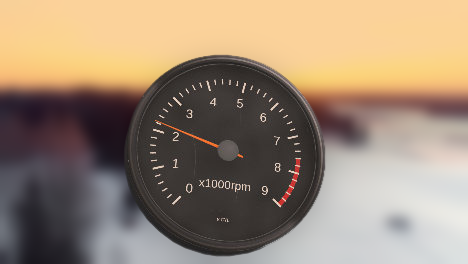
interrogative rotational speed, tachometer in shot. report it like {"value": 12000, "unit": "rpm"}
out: {"value": 2200, "unit": "rpm"}
